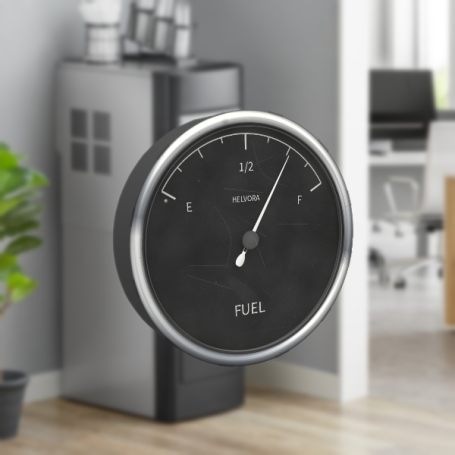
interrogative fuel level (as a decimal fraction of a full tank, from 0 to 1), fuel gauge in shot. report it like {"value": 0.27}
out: {"value": 0.75}
